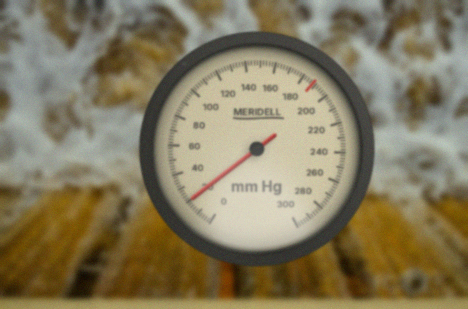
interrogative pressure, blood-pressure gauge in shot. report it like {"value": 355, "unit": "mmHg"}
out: {"value": 20, "unit": "mmHg"}
